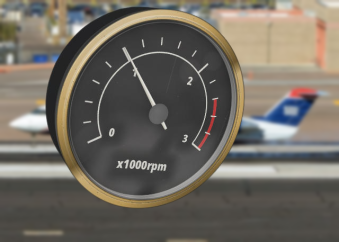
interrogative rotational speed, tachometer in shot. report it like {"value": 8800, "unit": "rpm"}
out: {"value": 1000, "unit": "rpm"}
